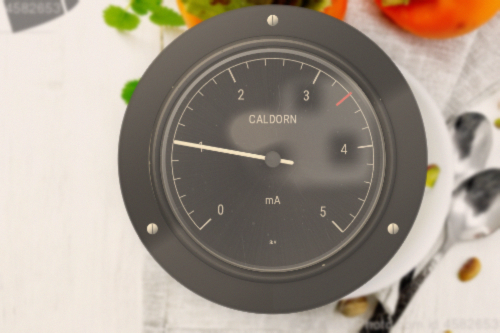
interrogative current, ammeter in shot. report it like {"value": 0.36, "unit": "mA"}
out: {"value": 1, "unit": "mA"}
